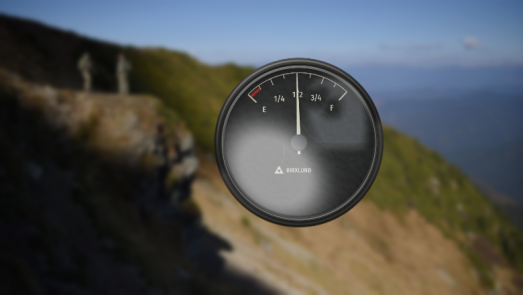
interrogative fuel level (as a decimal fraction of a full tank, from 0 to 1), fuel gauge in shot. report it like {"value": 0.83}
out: {"value": 0.5}
